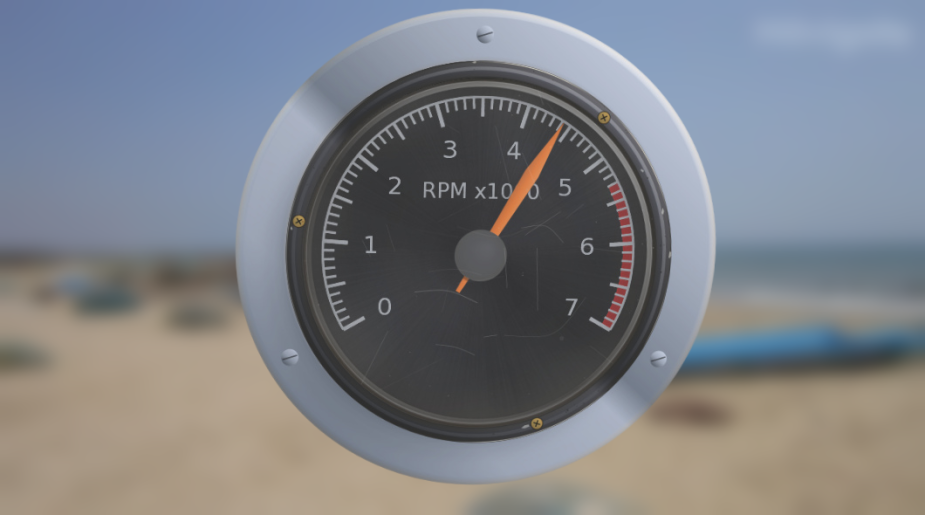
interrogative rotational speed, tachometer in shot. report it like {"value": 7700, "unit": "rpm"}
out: {"value": 4400, "unit": "rpm"}
